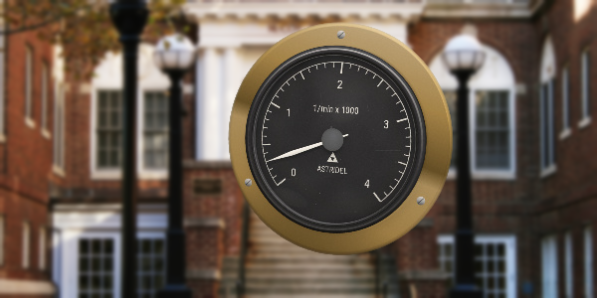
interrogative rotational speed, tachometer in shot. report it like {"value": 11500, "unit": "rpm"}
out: {"value": 300, "unit": "rpm"}
